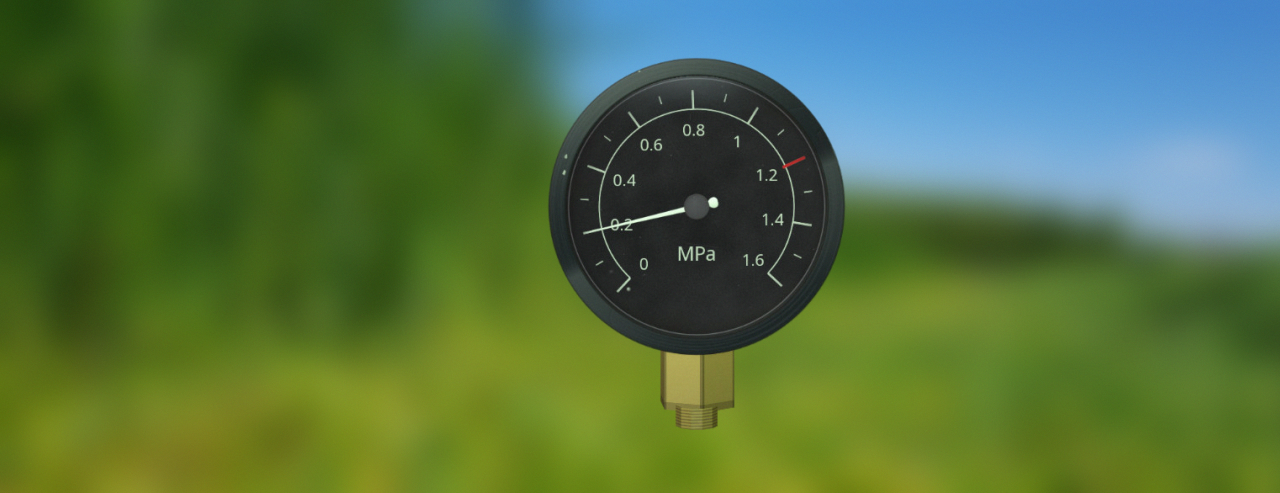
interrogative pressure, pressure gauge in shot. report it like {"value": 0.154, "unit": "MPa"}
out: {"value": 0.2, "unit": "MPa"}
